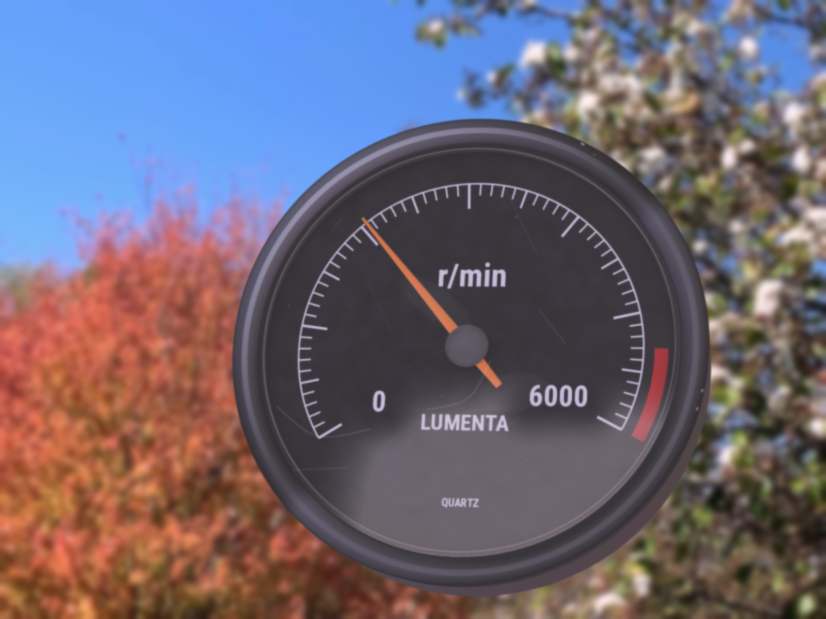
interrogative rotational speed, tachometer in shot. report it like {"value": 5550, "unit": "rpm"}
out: {"value": 2050, "unit": "rpm"}
